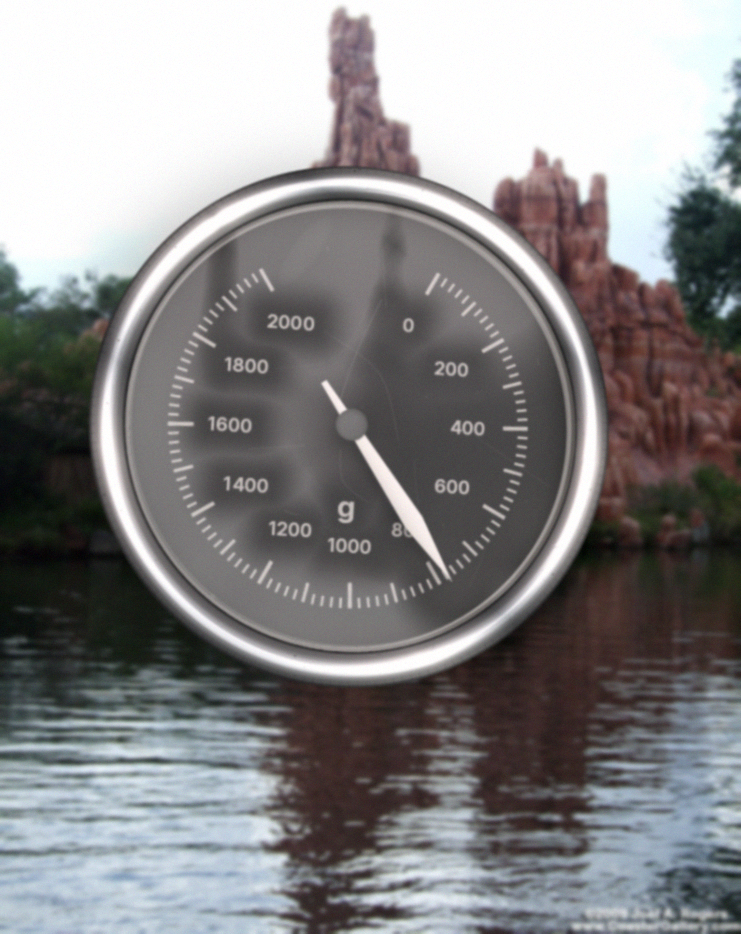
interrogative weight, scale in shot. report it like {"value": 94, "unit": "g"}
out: {"value": 780, "unit": "g"}
